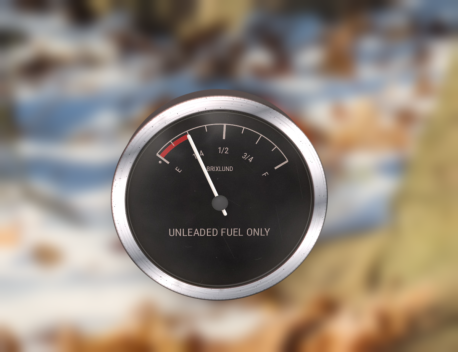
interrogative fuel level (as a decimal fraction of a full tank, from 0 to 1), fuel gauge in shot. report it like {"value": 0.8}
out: {"value": 0.25}
